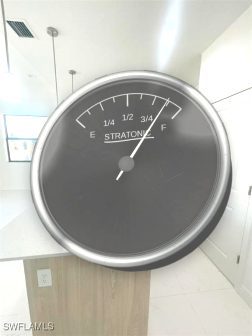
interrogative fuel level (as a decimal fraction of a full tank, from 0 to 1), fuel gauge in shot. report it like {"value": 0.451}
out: {"value": 0.875}
